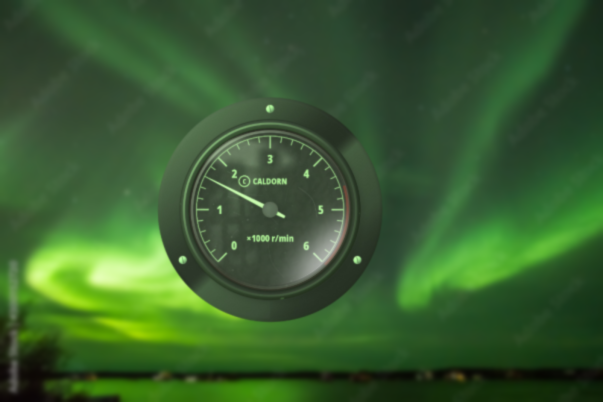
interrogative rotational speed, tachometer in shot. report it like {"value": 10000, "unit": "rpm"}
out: {"value": 1600, "unit": "rpm"}
